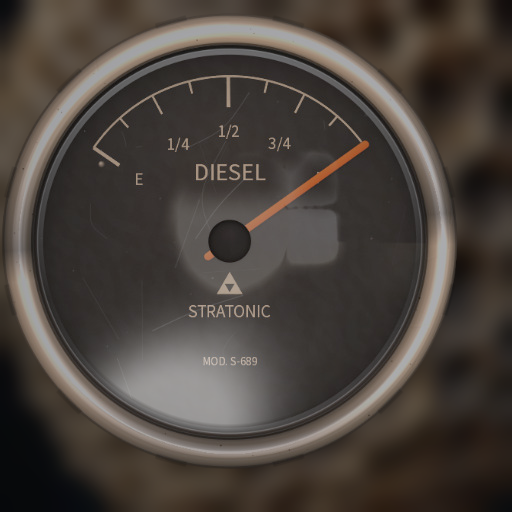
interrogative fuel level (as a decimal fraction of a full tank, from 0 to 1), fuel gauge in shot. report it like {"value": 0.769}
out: {"value": 1}
